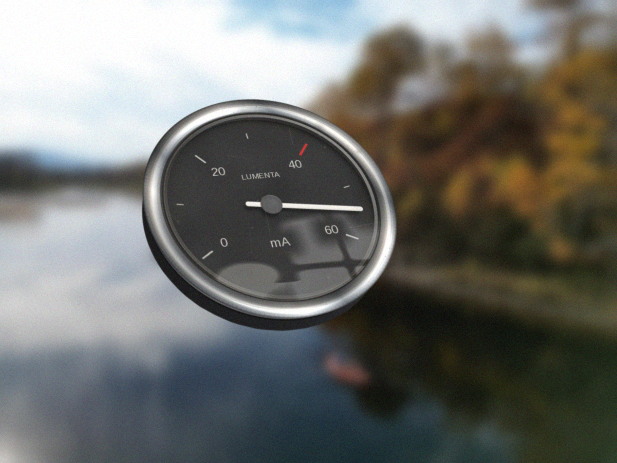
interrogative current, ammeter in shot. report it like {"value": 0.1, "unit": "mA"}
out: {"value": 55, "unit": "mA"}
